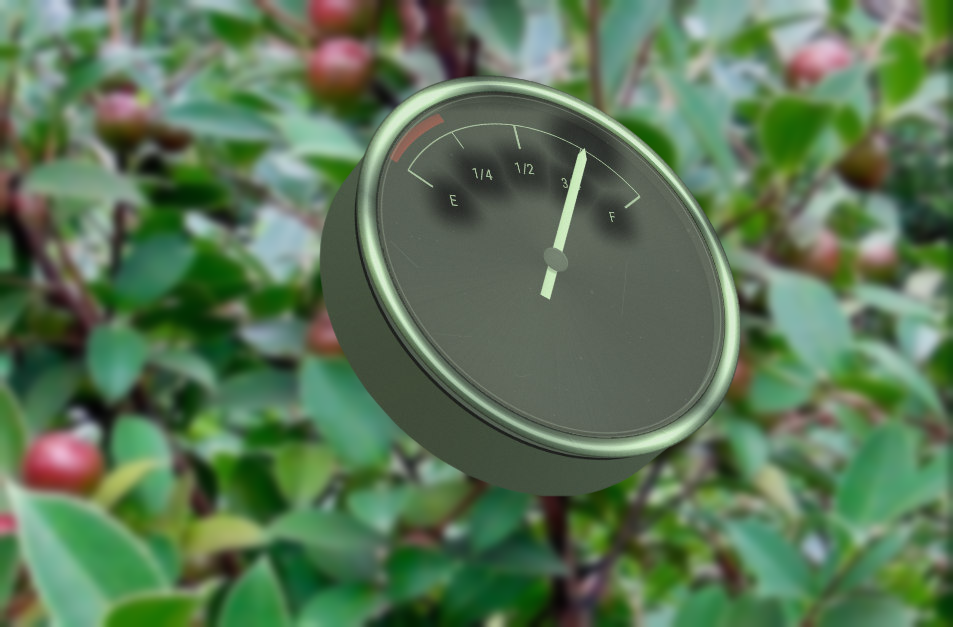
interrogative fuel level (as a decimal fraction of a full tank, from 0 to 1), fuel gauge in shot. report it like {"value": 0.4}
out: {"value": 0.75}
